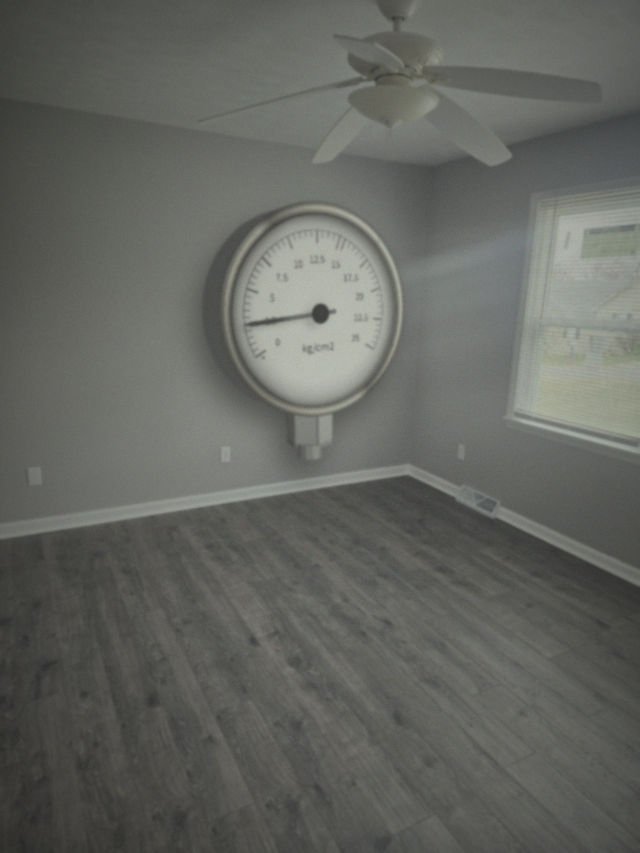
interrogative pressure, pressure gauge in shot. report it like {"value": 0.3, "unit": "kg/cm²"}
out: {"value": 2.5, "unit": "kg/cm²"}
